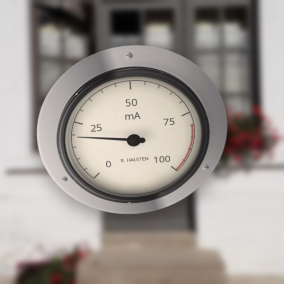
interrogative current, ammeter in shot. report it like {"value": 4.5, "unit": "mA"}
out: {"value": 20, "unit": "mA"}
